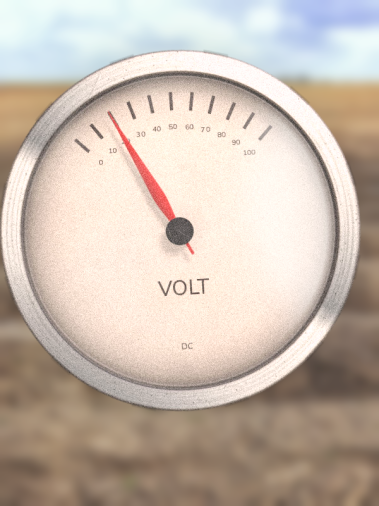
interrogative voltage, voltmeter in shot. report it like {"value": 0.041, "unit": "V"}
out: {"value": 20, "unit": "V"}
